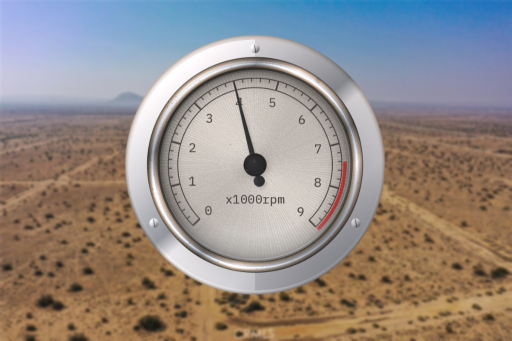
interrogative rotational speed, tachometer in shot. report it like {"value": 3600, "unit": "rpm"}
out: {"value": 4000, "unit": "rpm"}
